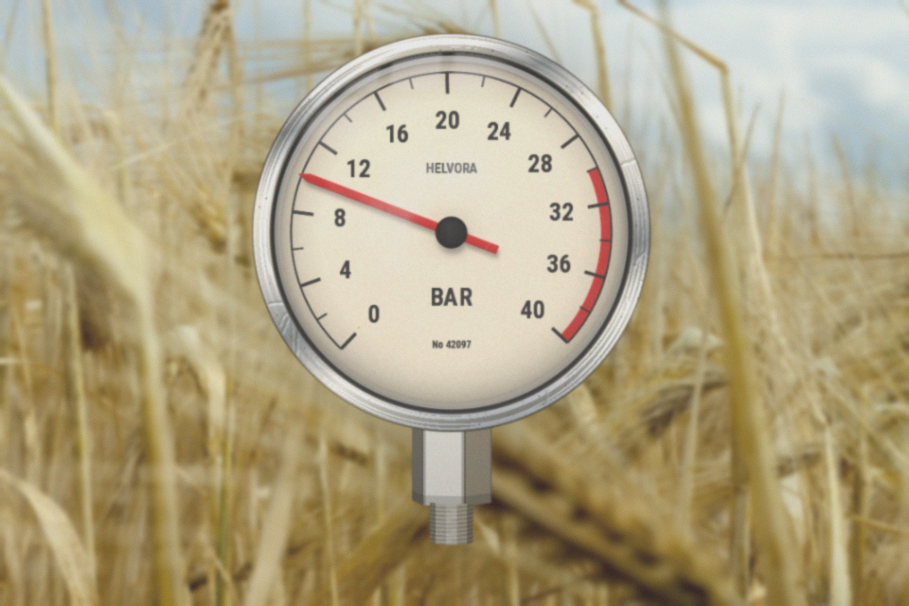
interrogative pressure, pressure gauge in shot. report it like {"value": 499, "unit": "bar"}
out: {"value": 10, "unit": "bar"}
